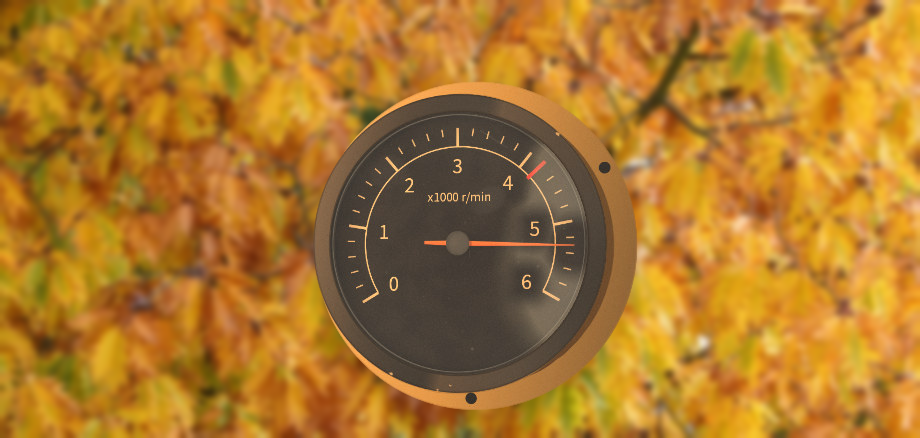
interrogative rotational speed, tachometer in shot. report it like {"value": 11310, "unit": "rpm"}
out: {"value": 5300, "unit": "rpm"}
